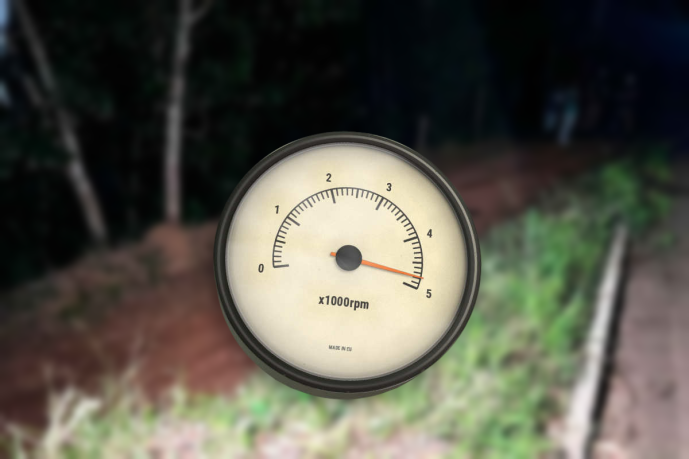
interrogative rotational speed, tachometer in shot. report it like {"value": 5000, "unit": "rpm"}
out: {"value": 4800, "unit": "rpm"}
